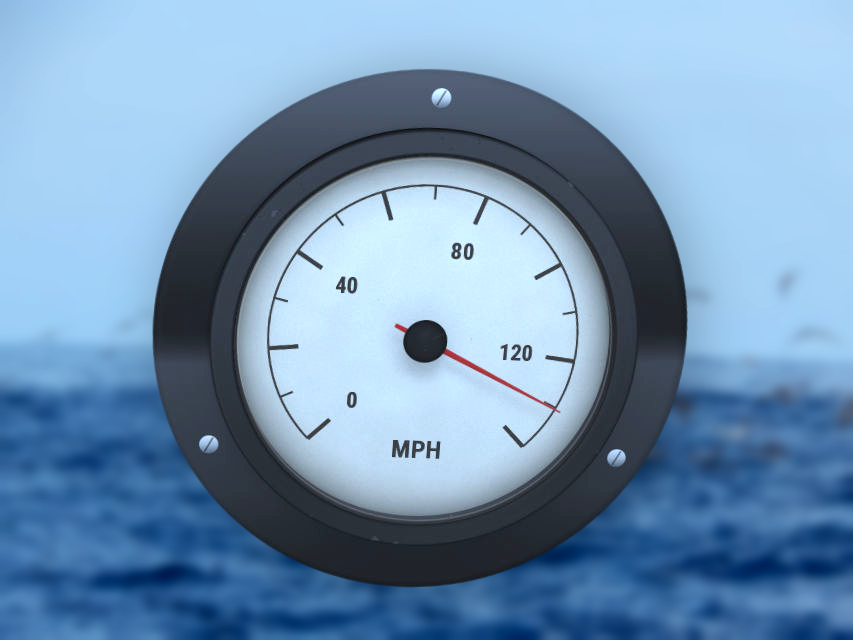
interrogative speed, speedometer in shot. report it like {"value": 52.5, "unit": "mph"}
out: {"value": 130, "unit": "mph"}
